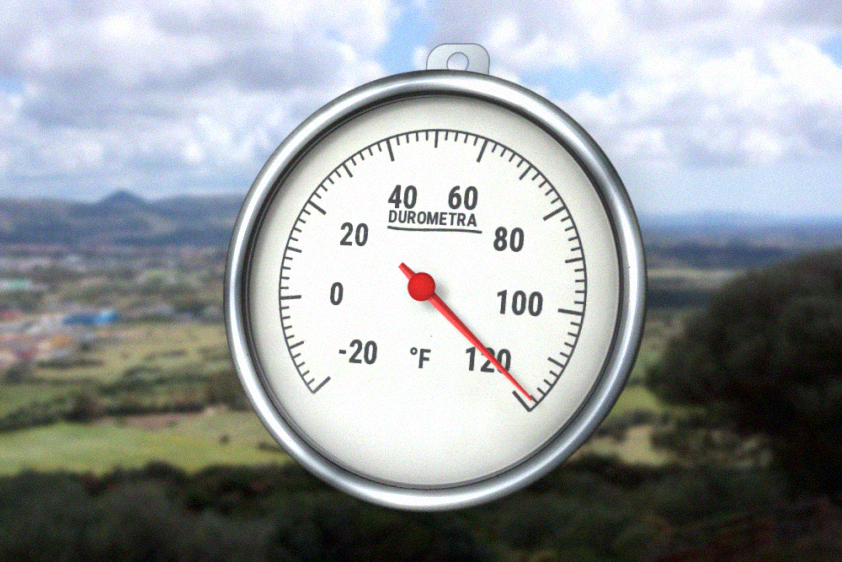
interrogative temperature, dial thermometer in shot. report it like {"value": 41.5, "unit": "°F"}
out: {"value": 118, "unit": "°F"}
